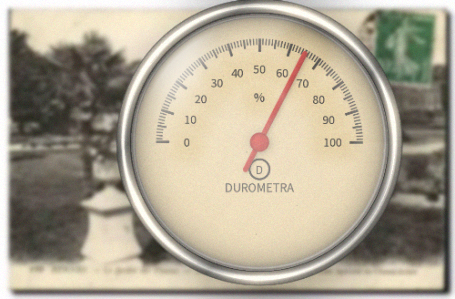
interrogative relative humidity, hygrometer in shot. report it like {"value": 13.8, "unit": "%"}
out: {"value": 65, "unit": "%"}
